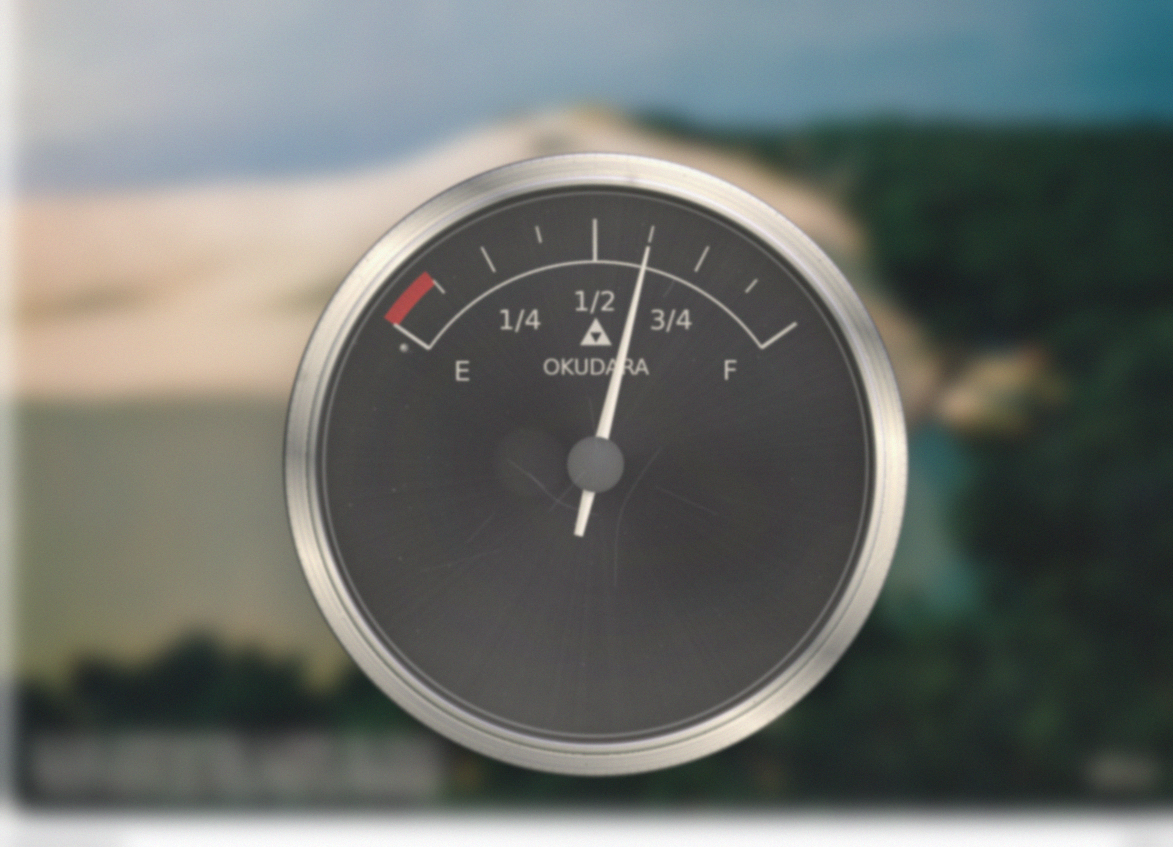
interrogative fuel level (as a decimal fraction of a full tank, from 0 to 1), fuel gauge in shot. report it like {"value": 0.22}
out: {"value": 0.625}
